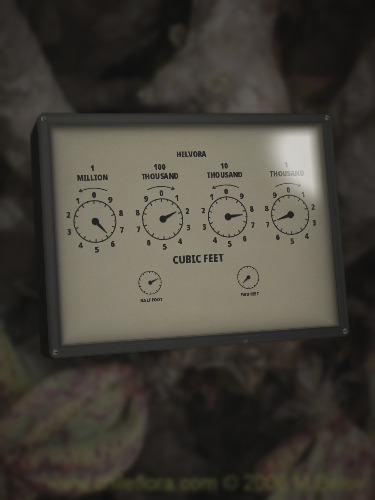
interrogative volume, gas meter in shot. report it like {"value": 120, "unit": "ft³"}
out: {"value": 617700, "unit": "ft³"}
